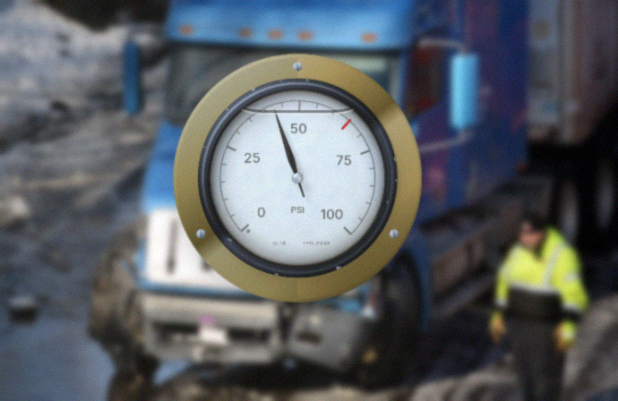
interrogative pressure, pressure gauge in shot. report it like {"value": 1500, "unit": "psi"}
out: {"value": 42.5, "unit": "psi"}
